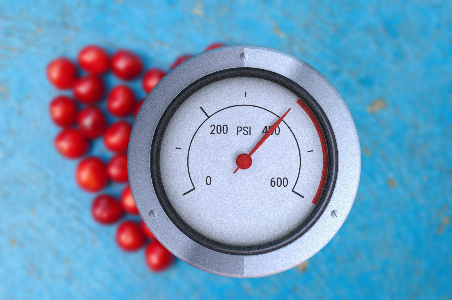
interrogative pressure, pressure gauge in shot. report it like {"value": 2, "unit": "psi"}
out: {"value": 400, "unit": "psi"}
